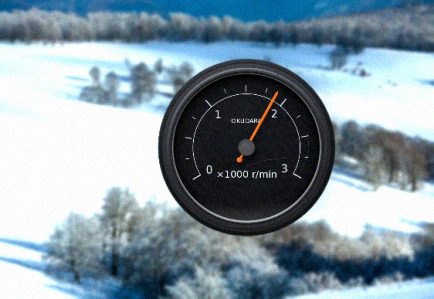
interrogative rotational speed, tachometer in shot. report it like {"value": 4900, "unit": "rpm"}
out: {"value": 1875, "unit": "rpm"}
